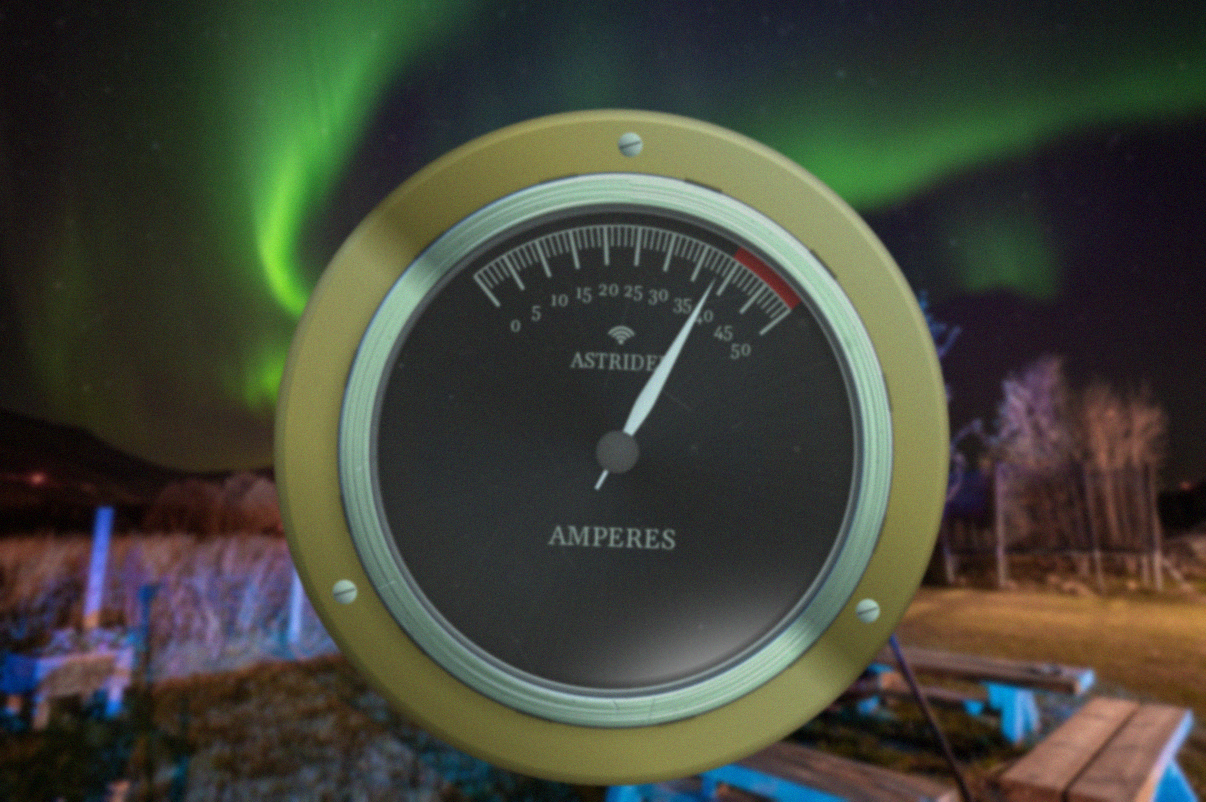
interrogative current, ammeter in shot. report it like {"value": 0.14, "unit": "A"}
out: {"value": 38, "unit": "A"}
